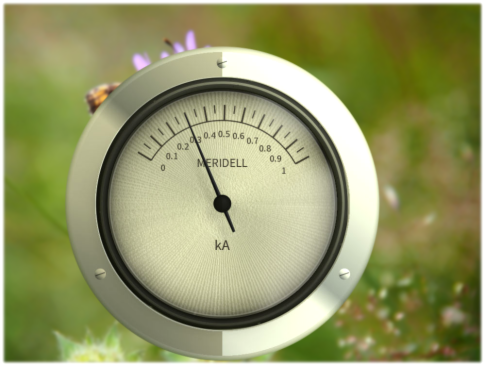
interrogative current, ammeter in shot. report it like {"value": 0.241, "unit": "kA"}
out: {"value": 0.3, "unit": "kA"}
